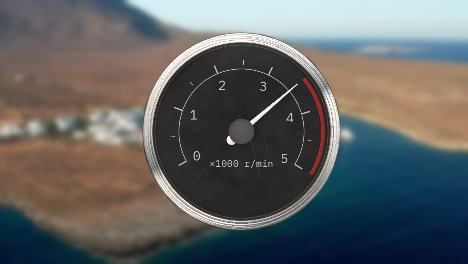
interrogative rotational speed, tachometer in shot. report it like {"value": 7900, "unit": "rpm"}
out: {"value": 3500, "unit": "rpm"}
